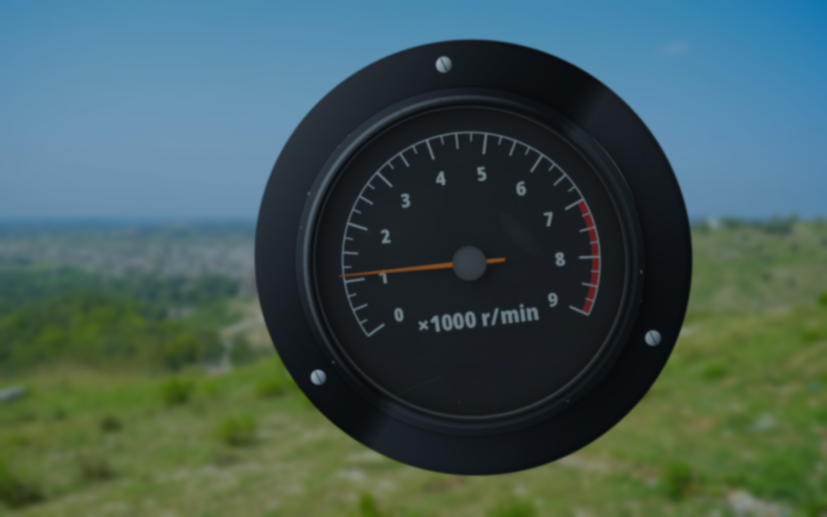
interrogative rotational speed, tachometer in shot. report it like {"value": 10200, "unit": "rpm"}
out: {"value": 1125, "unit": "rpm"}
